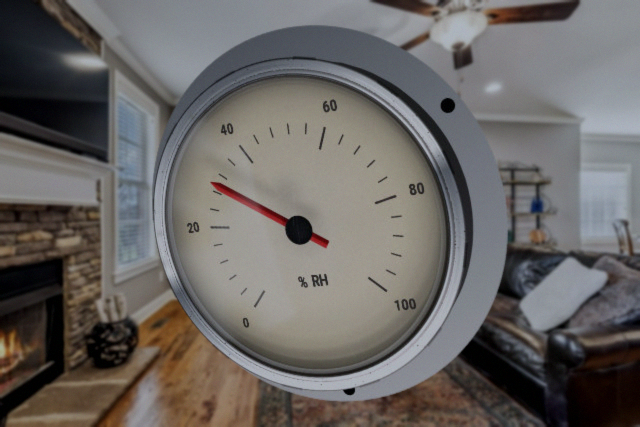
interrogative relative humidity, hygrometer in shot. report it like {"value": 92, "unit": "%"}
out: {"value": 30, "unit": "%"}
